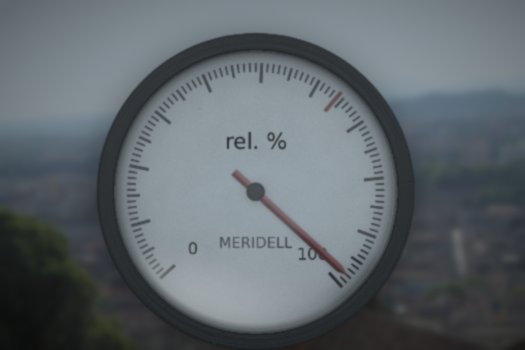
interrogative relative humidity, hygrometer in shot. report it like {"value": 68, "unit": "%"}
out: {"value": 98, "unit": "%"}
